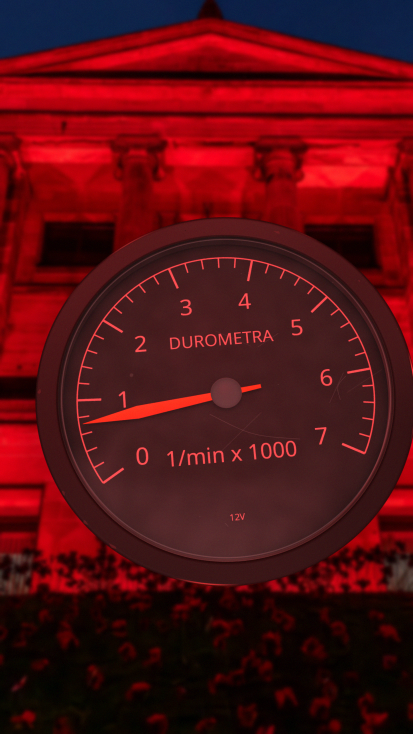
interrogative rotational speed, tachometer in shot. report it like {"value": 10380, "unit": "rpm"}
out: {"value": 700, "unit": "rpm"}
